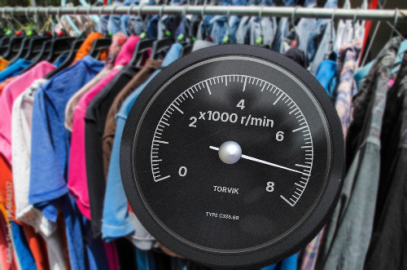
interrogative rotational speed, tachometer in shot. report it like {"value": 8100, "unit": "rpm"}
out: {"value": 7200, "unit": "rpm"}
